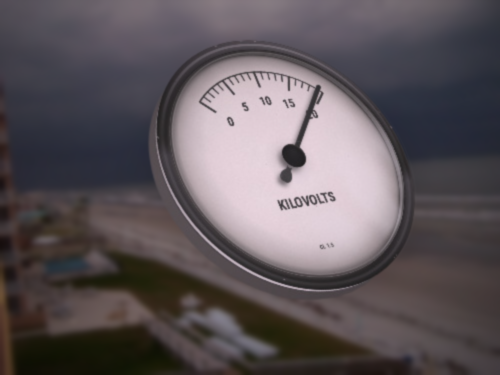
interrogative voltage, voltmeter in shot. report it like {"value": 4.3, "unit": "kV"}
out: {"value": 19, "unit": "kV"}
